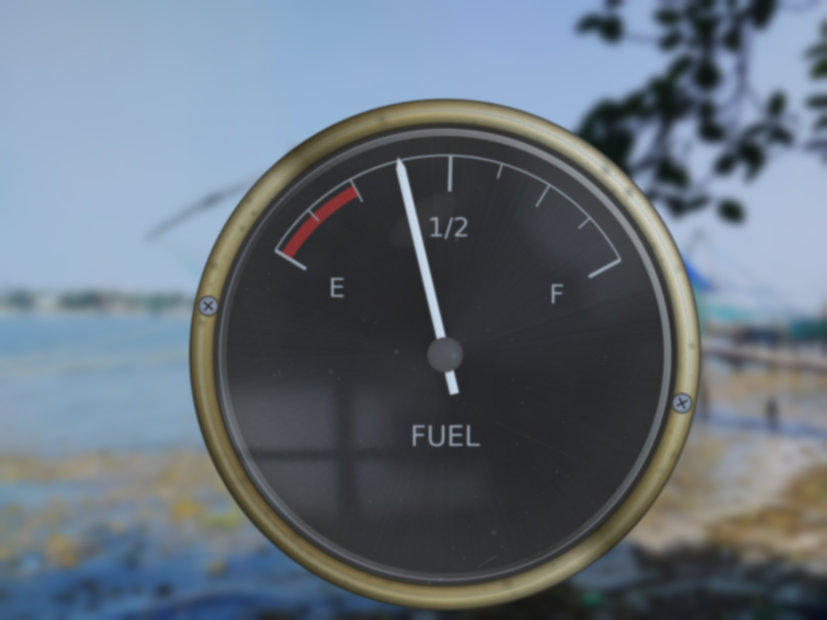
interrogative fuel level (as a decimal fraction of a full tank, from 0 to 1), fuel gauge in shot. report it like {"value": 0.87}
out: {"value": 0.375}
